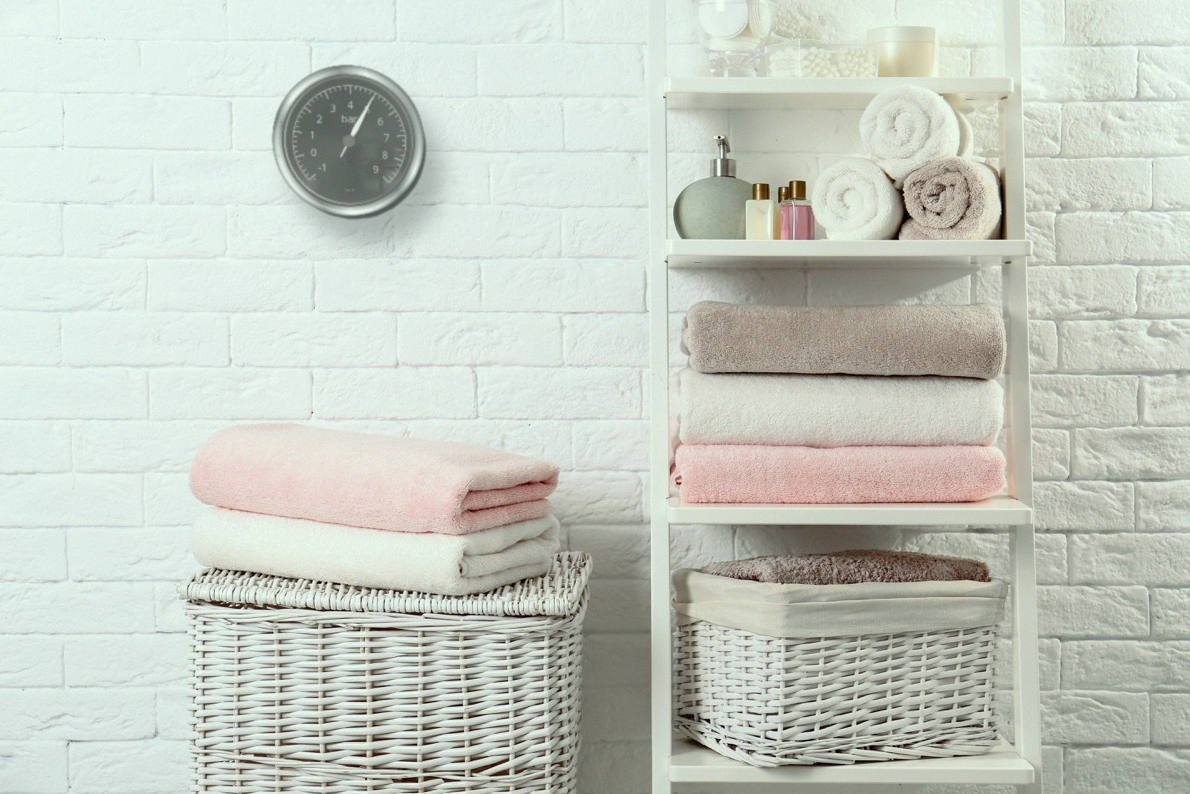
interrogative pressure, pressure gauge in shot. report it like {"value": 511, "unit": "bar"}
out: {"value": 5, "unit": "bar"}
